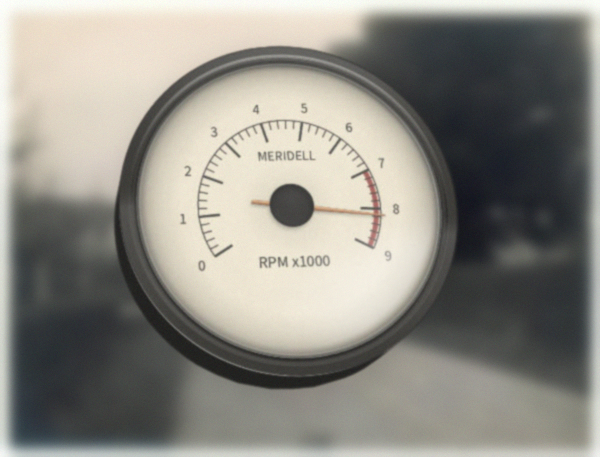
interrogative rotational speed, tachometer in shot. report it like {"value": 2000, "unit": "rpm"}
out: {"value": 8200, "unit": "rpm"}
